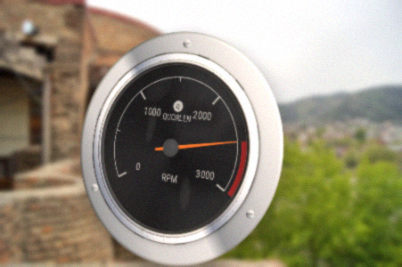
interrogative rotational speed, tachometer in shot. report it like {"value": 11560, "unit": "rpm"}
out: {"value": 2500, "unit": "rpm"}
